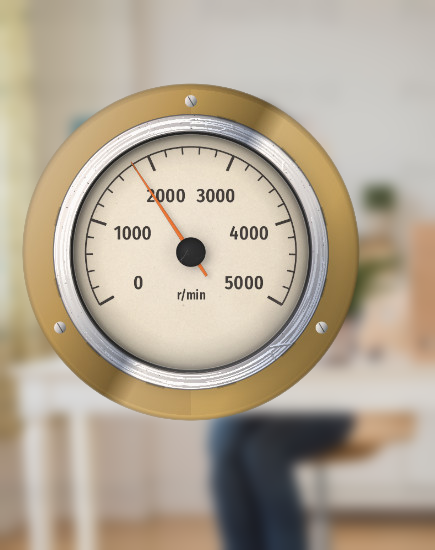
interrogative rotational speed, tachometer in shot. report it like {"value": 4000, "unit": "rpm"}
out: {"value": 1800, "unit": "rpm"}
